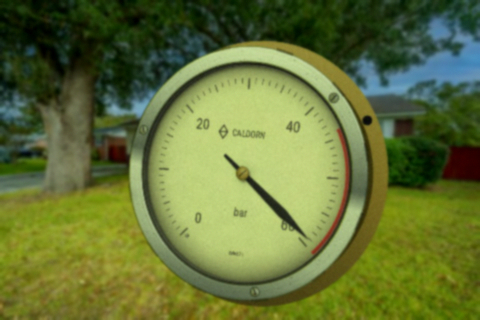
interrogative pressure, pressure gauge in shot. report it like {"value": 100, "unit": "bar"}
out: {"value": 59, "unit": "bar"}
